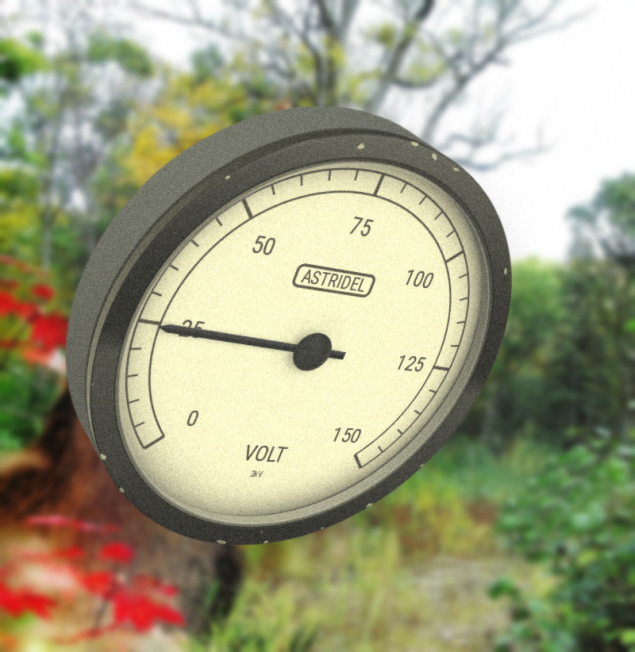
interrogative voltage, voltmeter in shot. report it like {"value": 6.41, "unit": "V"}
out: {"value": 25, "unit": "V"}
